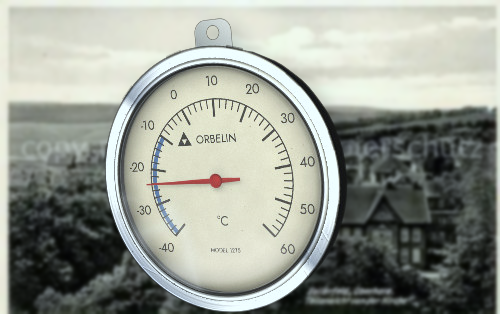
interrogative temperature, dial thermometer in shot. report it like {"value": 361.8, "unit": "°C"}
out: {"value": -24, "unit": "°C"}
